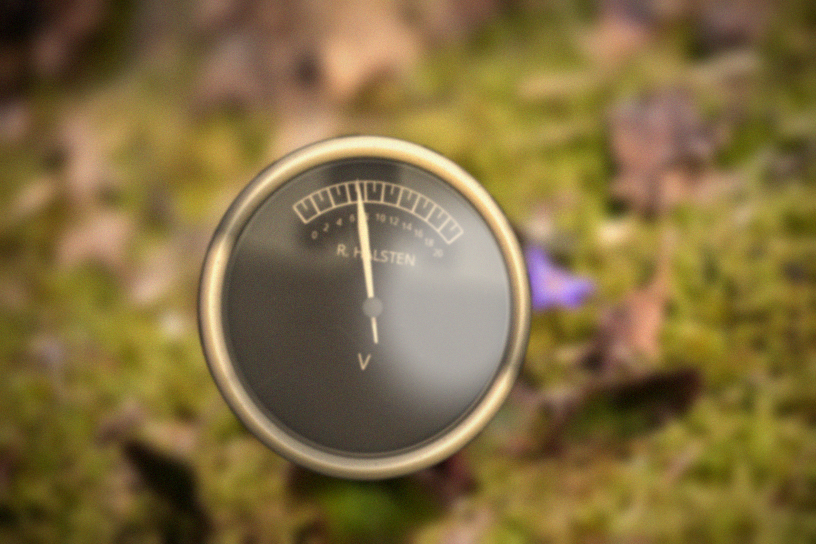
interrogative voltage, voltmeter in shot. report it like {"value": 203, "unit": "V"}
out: {"value": 7, "unit": "V"}
